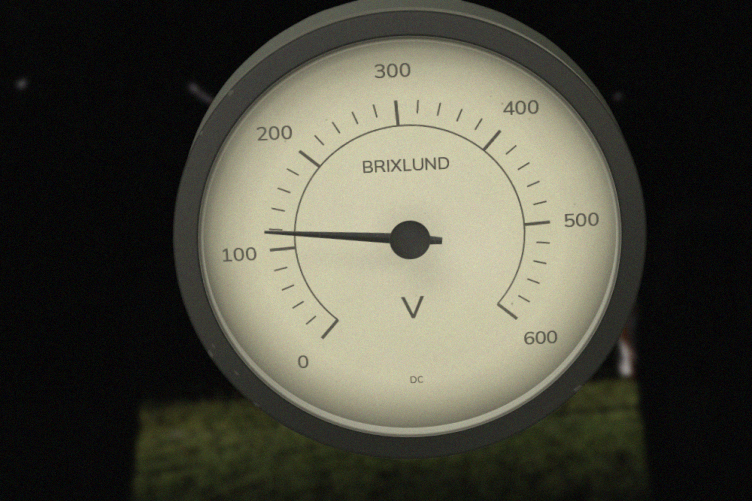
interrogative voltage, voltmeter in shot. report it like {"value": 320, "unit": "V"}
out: {"value": 120, "unit": "V"}
